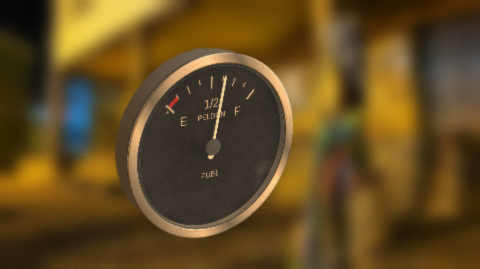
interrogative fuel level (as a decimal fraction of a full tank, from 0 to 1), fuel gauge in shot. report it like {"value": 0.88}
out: {"value": 0.625}
